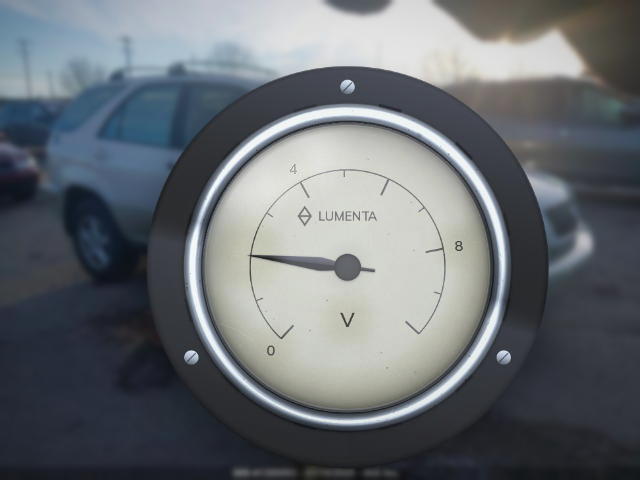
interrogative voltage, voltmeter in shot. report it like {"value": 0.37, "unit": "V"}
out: {"value": 2, "unit": "V"}
